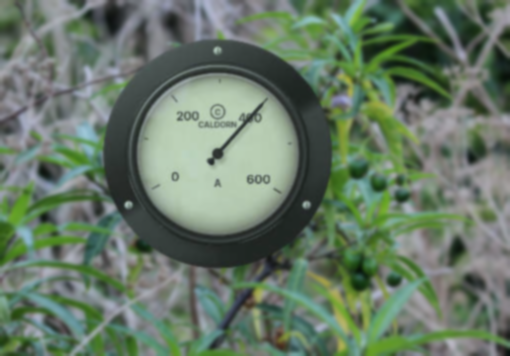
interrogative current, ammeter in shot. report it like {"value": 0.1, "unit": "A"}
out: {"value": 400, "unit": "A"}
